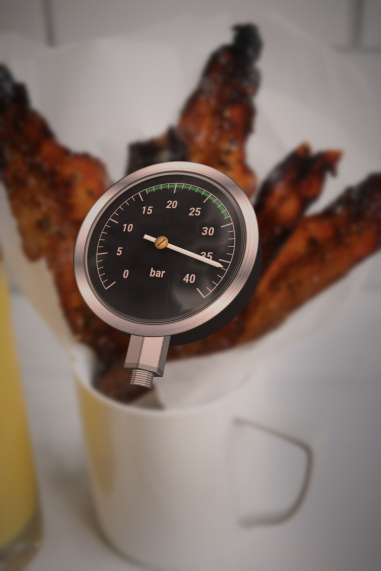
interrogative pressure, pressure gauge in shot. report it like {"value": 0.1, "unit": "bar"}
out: {"value": 36, "unit": "bar"}
